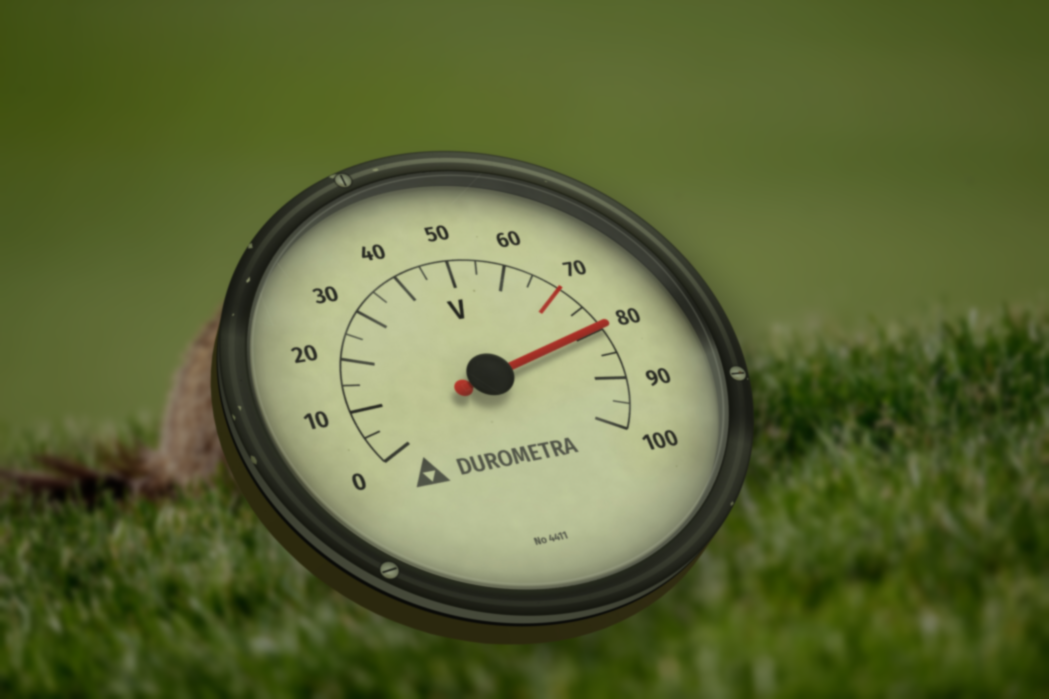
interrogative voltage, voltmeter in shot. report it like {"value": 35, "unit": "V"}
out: {"value": 80, "unit": "V"}
